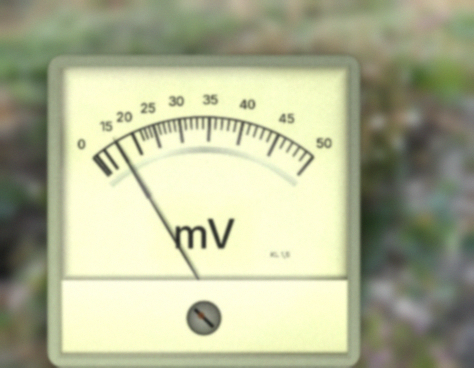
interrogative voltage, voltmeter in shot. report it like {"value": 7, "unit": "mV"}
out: {"value": 15, "unit": "mV"}
